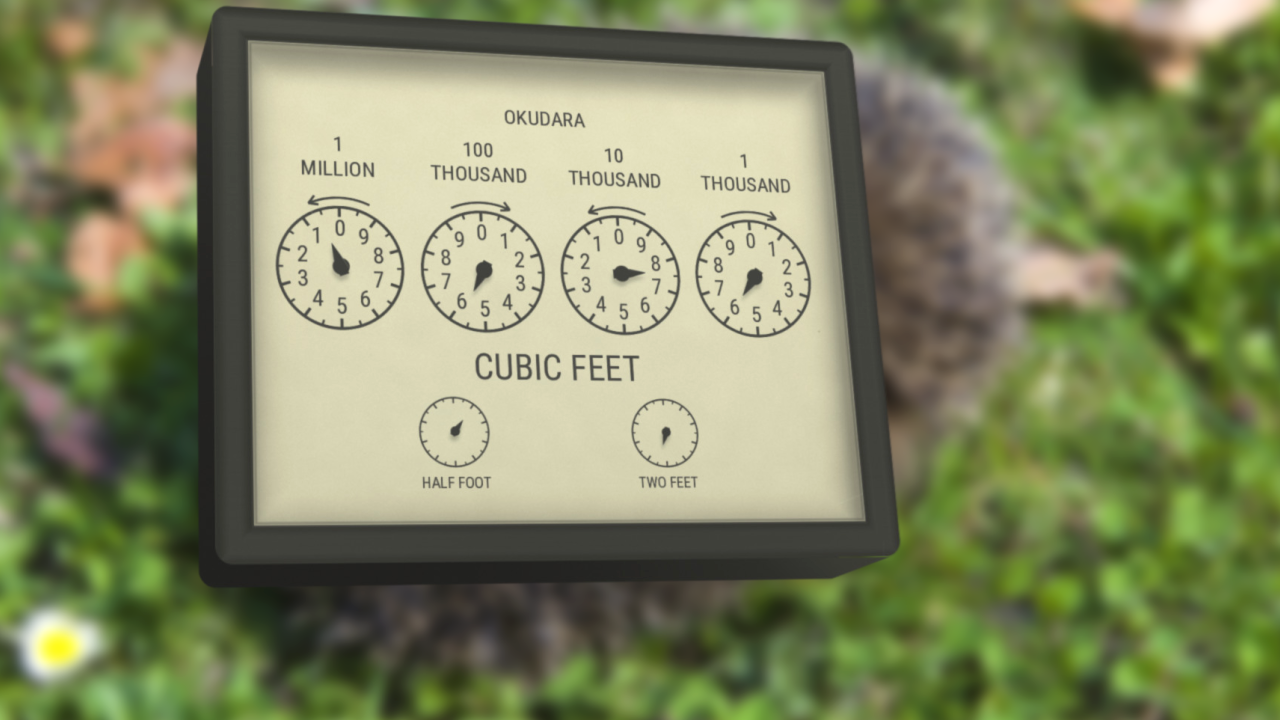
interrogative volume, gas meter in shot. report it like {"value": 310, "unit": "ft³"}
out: {"value": 57600, "unit": "ft³"}
